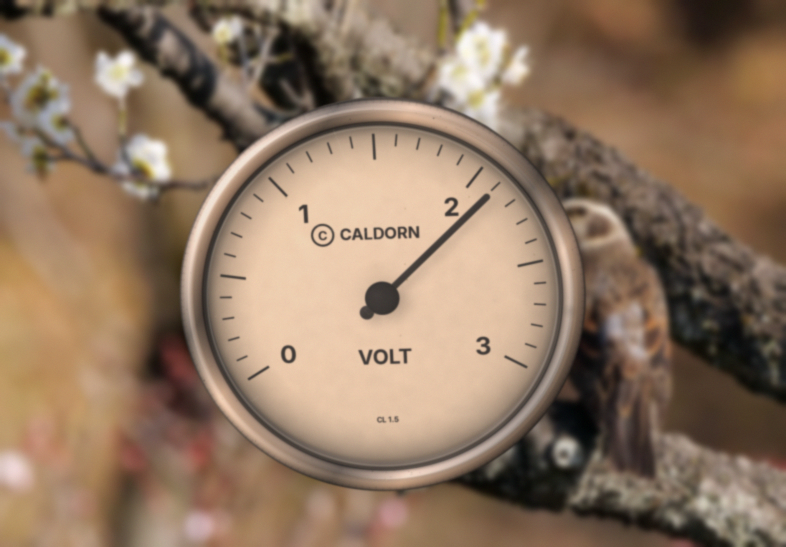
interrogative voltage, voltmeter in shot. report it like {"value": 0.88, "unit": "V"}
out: {"value": 2.1, "unit": "V"}
